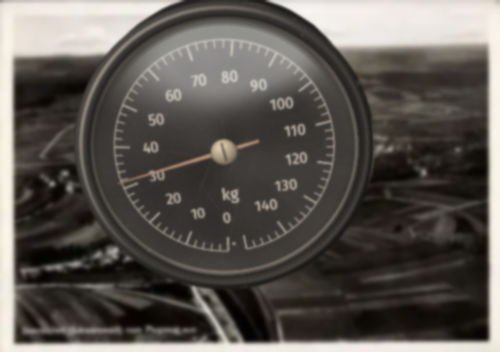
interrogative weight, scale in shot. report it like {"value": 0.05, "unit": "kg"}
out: {"value": 32, "unit": "kg"}
